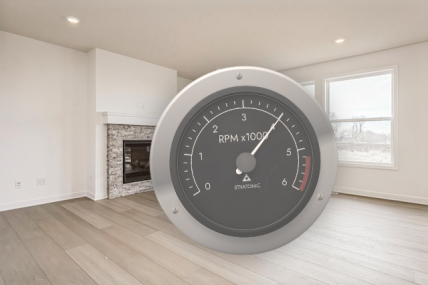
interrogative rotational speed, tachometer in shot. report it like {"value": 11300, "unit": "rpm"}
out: {"value": 4000, "unit": "rpm"}
